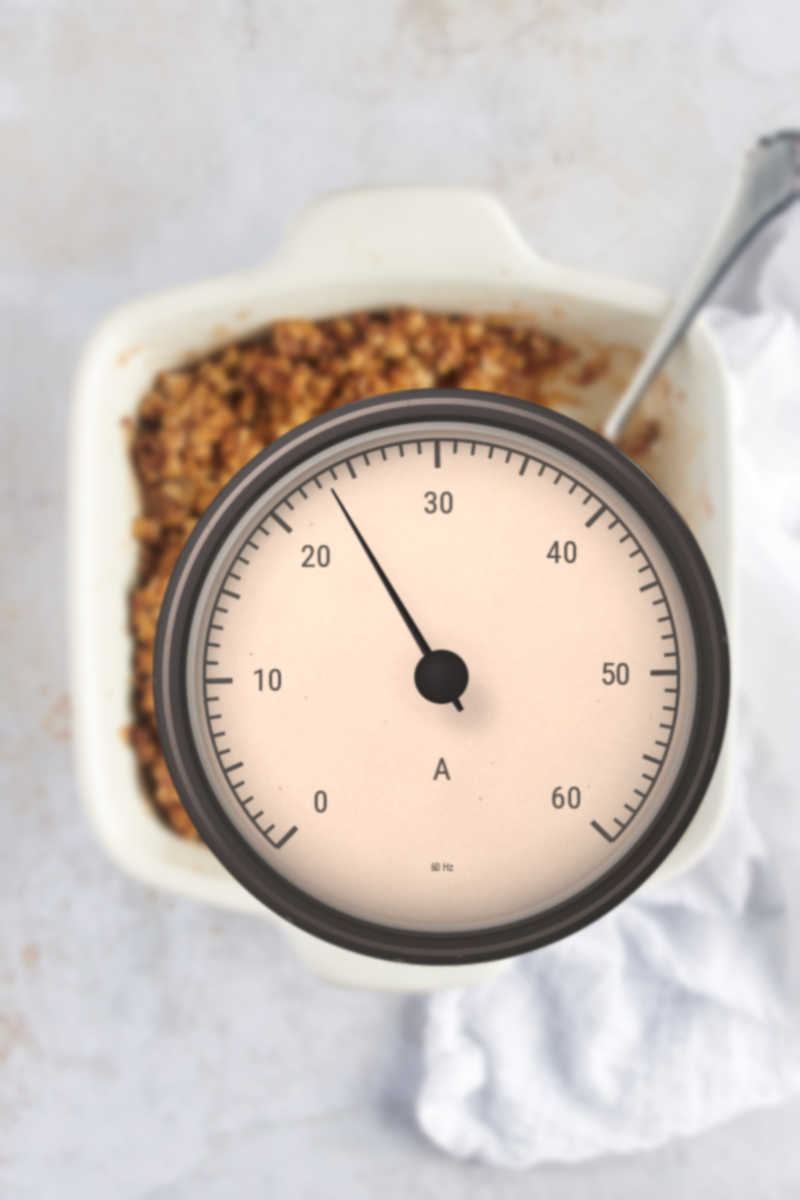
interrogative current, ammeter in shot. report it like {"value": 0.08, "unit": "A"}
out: {"value": 23.5, "unit": "A"}
